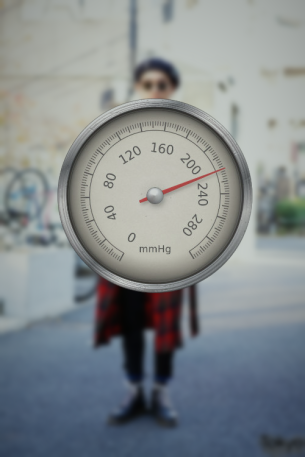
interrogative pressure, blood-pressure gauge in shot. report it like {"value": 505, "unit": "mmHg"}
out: {"value": 220, "unit": "mmHg"}
